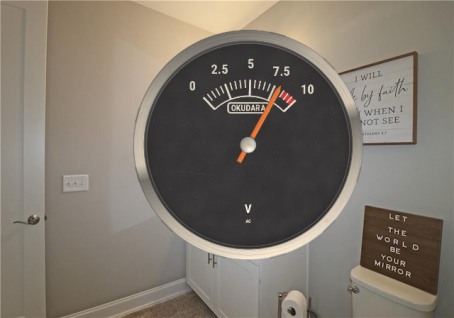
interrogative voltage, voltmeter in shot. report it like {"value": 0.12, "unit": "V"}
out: {"value": 8, "unit": "V"}
